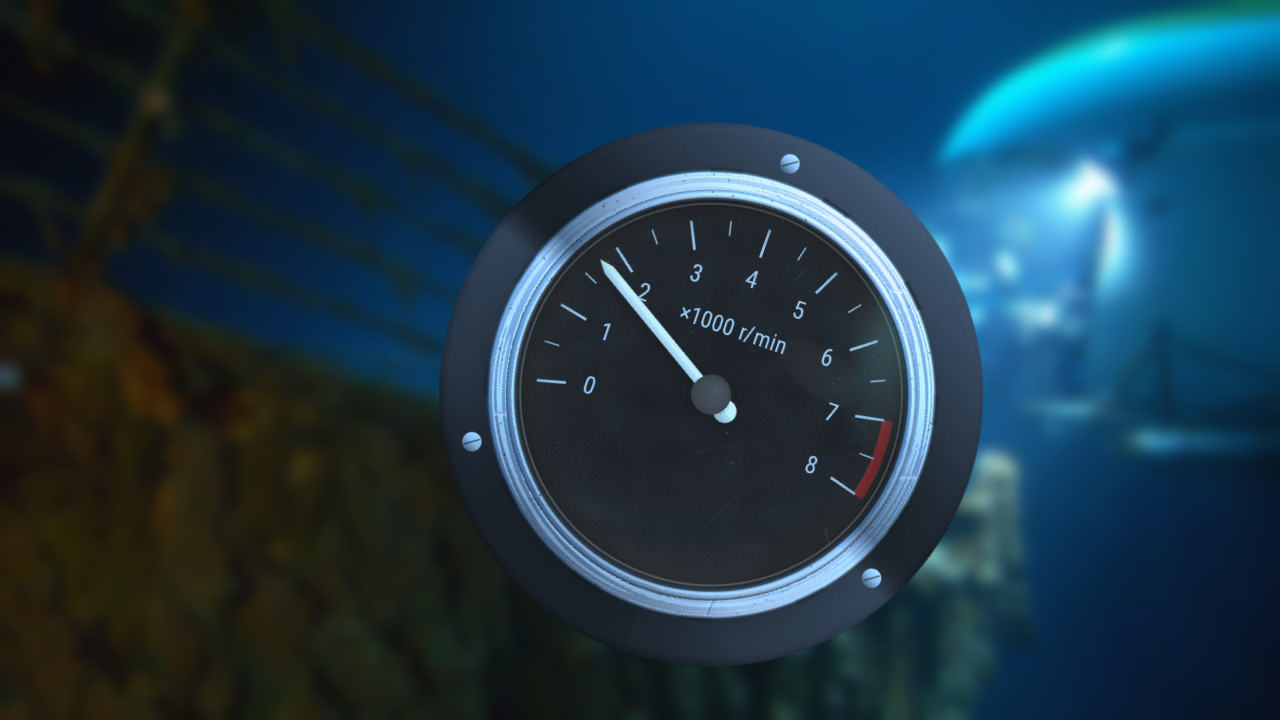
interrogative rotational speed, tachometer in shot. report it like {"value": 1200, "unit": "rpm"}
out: {"value": 1750, "unit": "rpm"}
